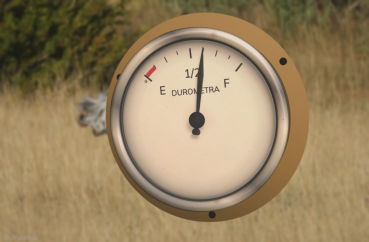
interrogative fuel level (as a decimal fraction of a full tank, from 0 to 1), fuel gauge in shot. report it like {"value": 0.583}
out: {"value": 0.625}
